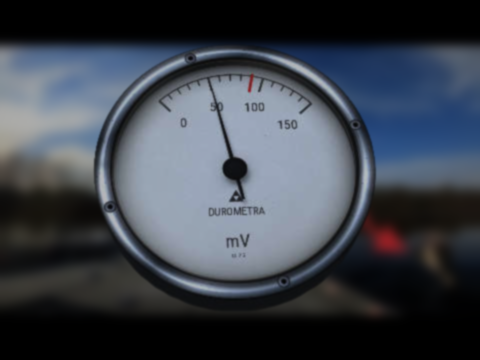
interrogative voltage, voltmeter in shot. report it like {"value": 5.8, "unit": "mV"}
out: {"value": 50, "unit": "mV"}
